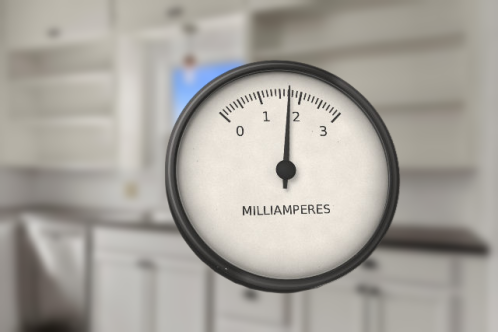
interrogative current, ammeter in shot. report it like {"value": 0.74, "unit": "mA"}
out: {"value": 1.7, "unit": "mA"}
